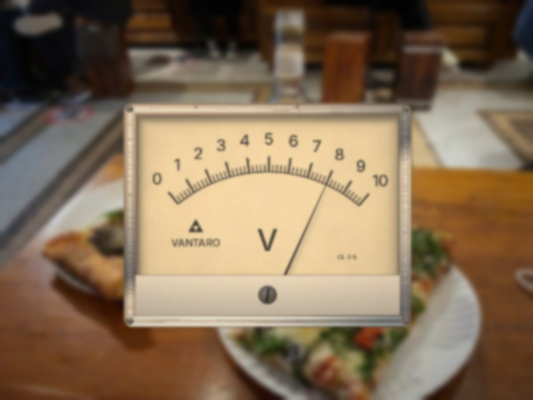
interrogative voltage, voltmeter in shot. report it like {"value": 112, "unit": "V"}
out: {"value": 8, "unit": "V"}
